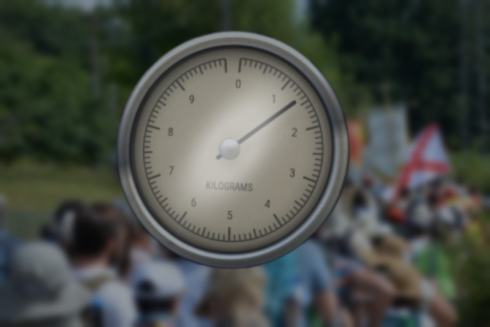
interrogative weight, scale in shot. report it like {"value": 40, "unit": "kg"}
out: {"value": 1.4, "unit": "kg"}
